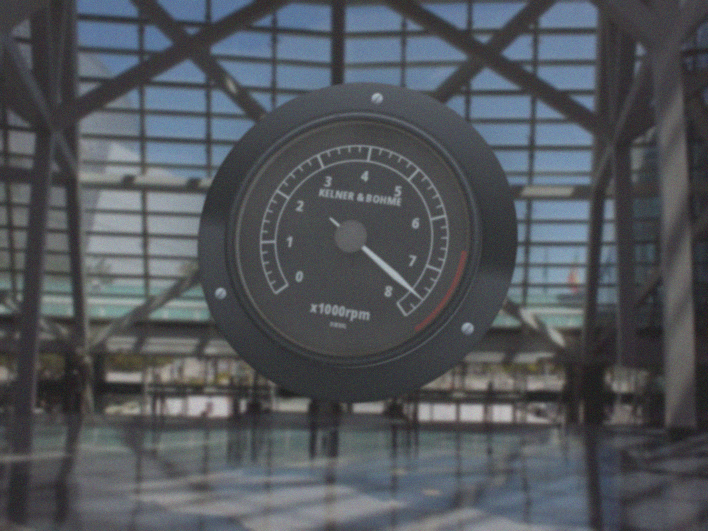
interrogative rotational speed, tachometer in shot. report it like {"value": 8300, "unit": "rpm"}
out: {"value": 7600, "unit": "rpm"}
